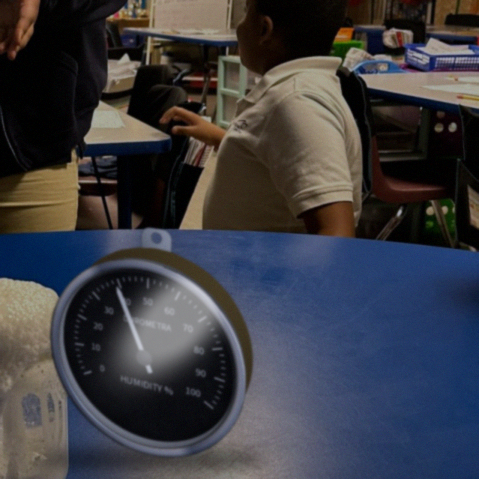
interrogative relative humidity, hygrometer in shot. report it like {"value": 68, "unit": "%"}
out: {"value": 40, "unit": "%"}
